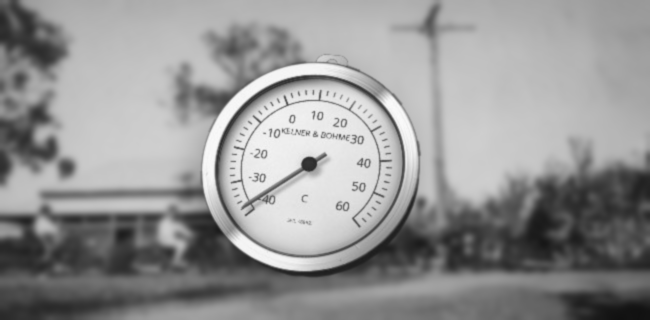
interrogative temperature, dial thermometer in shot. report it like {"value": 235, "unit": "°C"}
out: {"value": -38, "unit": "°C"}
